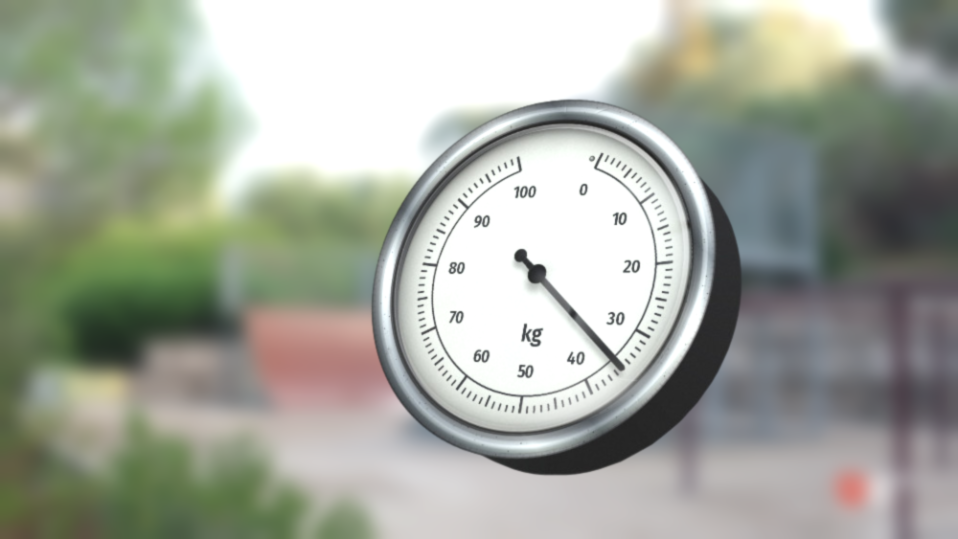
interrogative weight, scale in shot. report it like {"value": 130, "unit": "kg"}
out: {"value": 35, "unit": "kg"}
